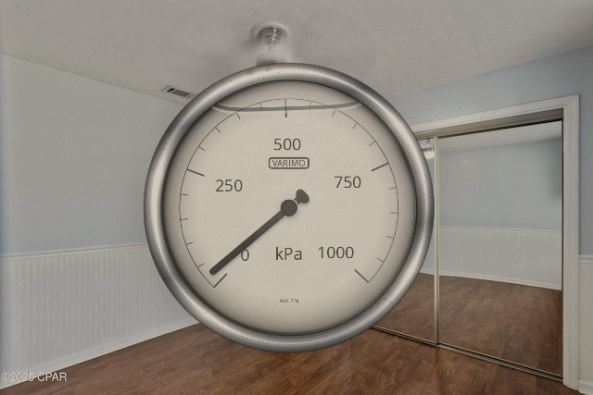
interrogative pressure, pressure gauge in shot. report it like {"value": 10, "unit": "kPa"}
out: {"value": 25, "unit": "kPa"}
